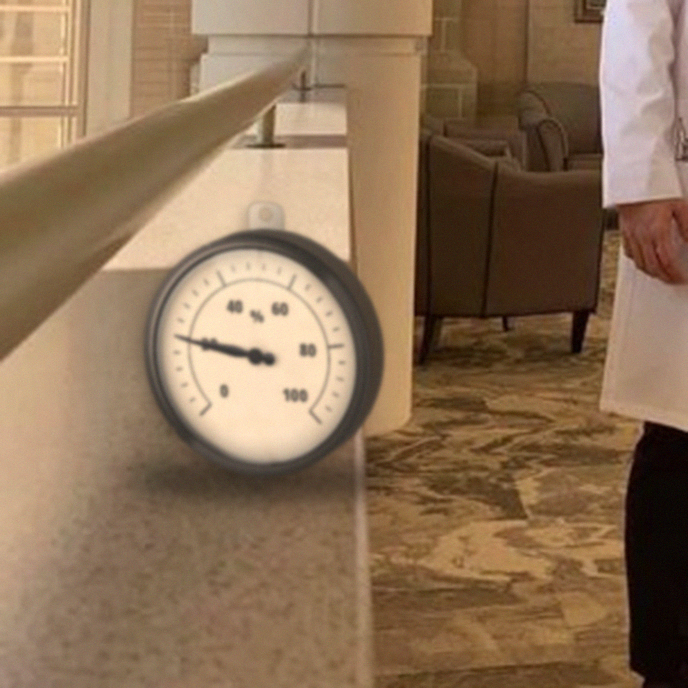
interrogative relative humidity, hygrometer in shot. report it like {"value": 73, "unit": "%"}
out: {"value": 20, "unit": "%"}
